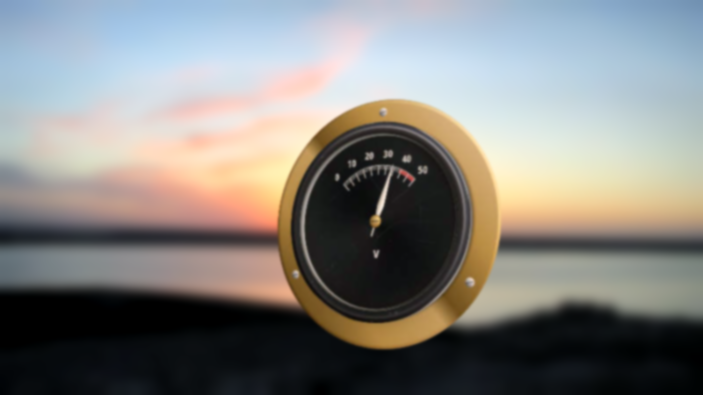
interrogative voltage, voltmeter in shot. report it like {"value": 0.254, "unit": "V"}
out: {"value": 35, "unit": "V"}
